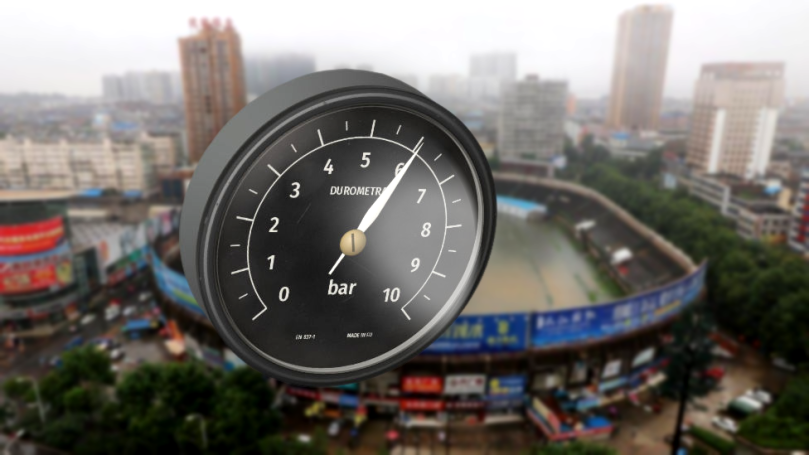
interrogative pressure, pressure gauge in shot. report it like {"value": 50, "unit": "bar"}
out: {"value": 6, "unit": "bar"}
